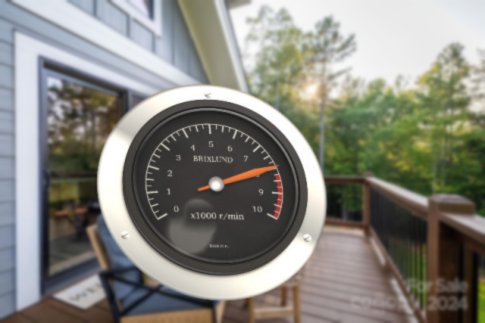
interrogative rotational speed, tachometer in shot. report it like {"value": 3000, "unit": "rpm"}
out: {"value": 8000, "unit": "rpm"}
